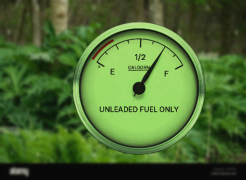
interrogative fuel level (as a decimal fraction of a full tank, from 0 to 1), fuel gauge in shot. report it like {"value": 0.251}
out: {"value": 0.75}
